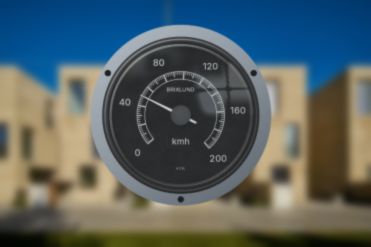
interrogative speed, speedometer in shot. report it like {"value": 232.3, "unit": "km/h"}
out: {"value": 50, "unit": "km/h"}
